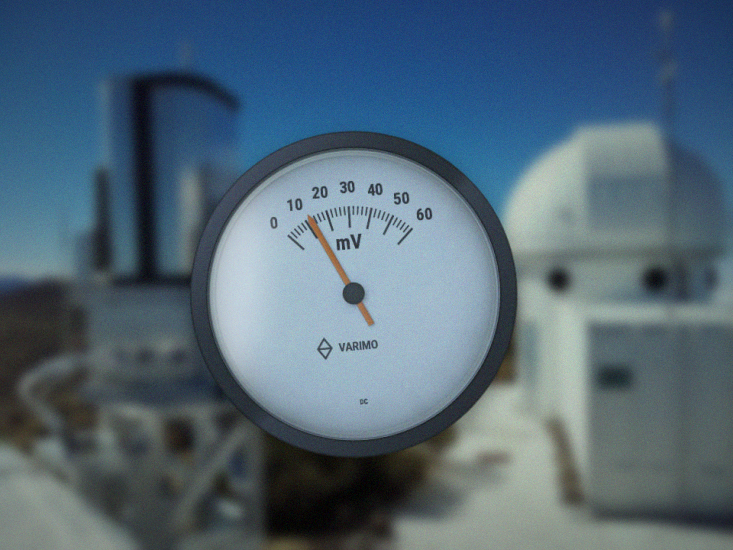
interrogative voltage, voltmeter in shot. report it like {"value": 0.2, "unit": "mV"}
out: {"value": 12, "unit": "mV"}
